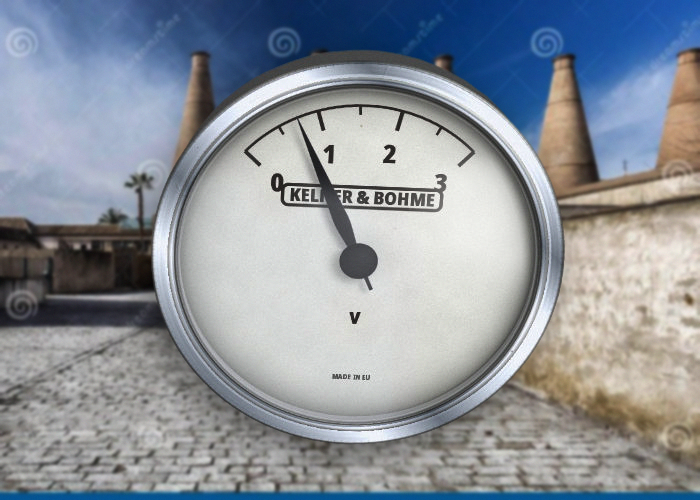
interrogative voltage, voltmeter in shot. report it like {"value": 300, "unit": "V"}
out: {"value": 0.75, "unit": "V"}
